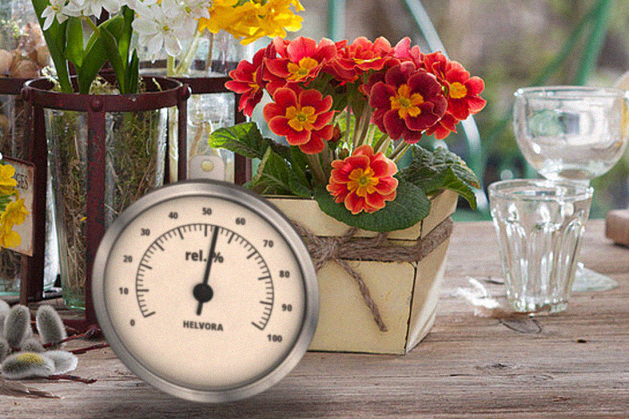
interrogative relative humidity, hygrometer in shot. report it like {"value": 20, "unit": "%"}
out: {"value": 54, "unit": "%"}
